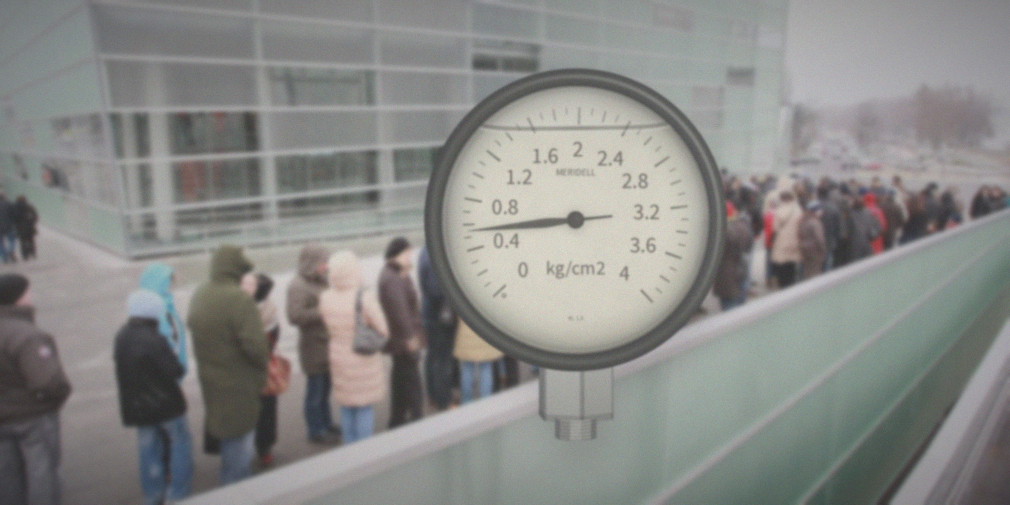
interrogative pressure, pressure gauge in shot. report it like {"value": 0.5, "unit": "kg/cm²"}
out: {"value": 0.55, "unit": "kg/cm²"}
